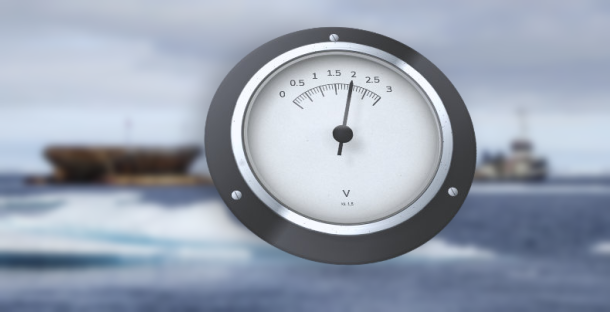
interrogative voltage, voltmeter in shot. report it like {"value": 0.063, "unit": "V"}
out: {"value": 2, "unit": "V"}
